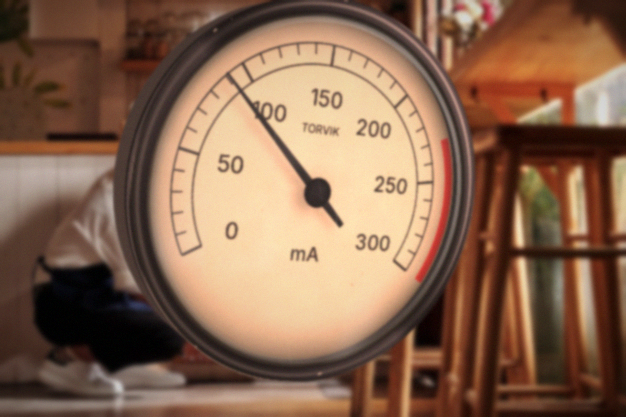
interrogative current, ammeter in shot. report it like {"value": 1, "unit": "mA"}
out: {"value": 90, "unit": "mA"}
